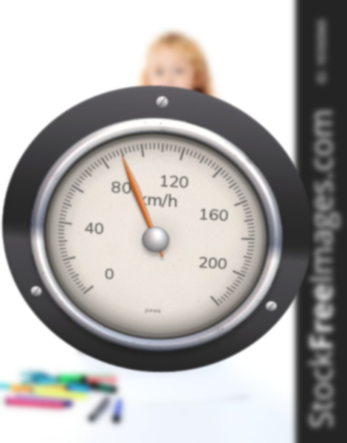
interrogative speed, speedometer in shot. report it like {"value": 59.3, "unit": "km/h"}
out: {"value": 90, "unit": "km/h"}
